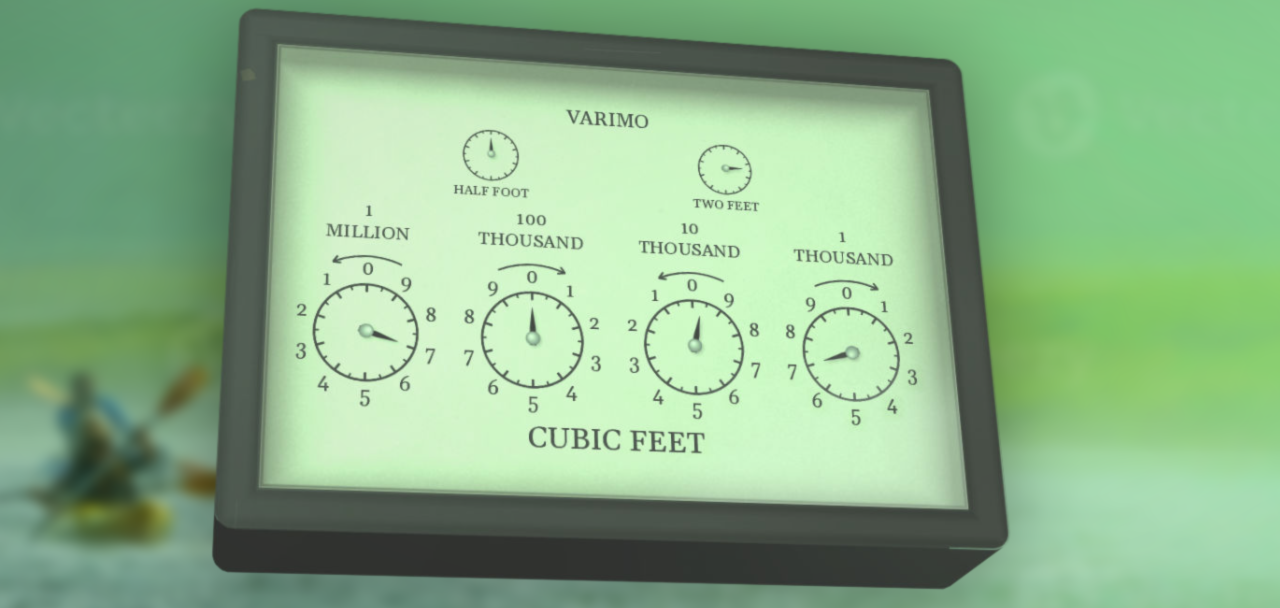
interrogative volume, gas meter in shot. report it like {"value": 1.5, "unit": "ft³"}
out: {"value": 699700, "unit": "ft³"}
